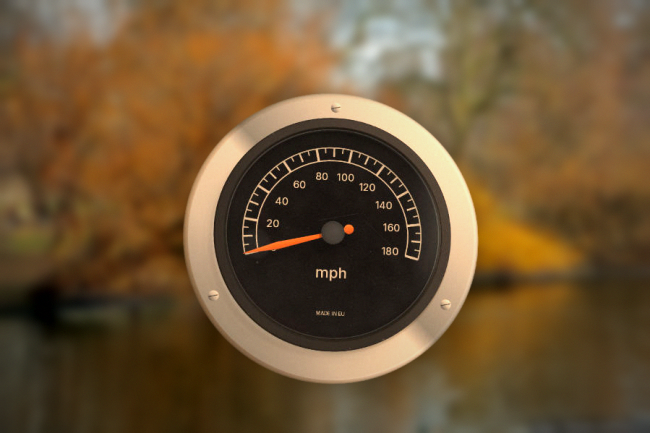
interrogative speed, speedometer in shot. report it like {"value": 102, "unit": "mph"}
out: {"value": 0, "unit": "mph"}
